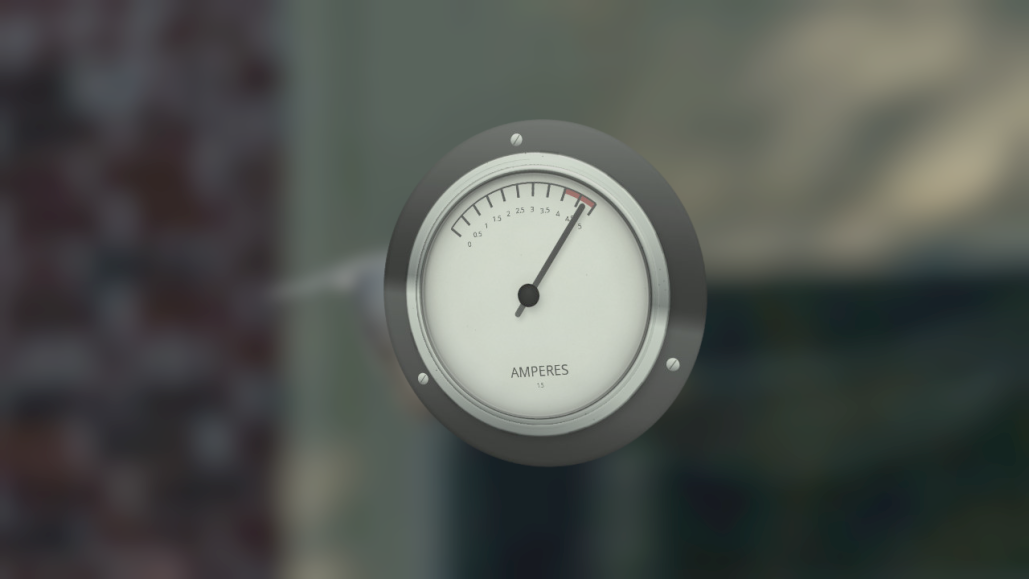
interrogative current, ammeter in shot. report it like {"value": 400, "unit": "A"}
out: {"value": 4.75, "unit": "A"}
